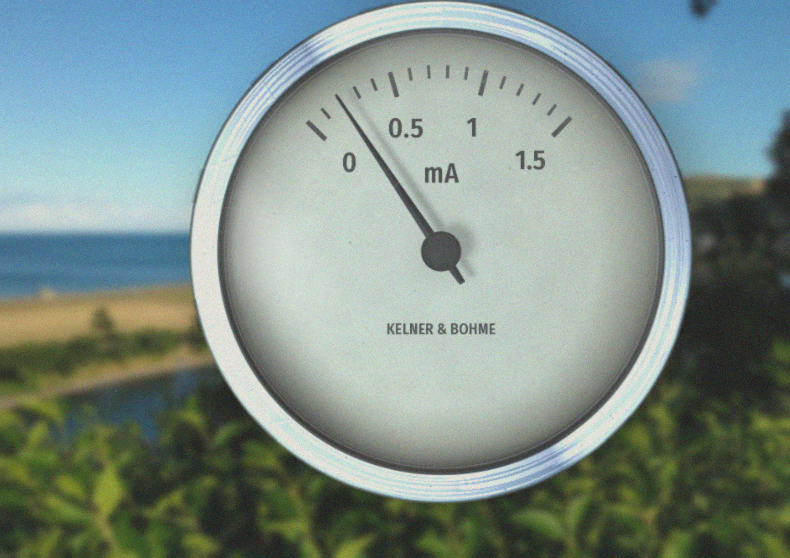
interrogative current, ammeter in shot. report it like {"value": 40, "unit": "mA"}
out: {"value": 0.2, "unit": "mA"}
